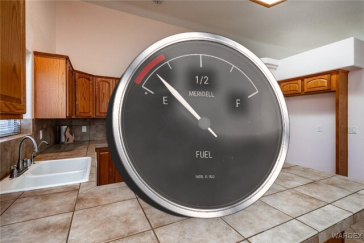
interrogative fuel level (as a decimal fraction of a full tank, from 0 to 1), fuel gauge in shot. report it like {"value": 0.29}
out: {"value": 0.125}
